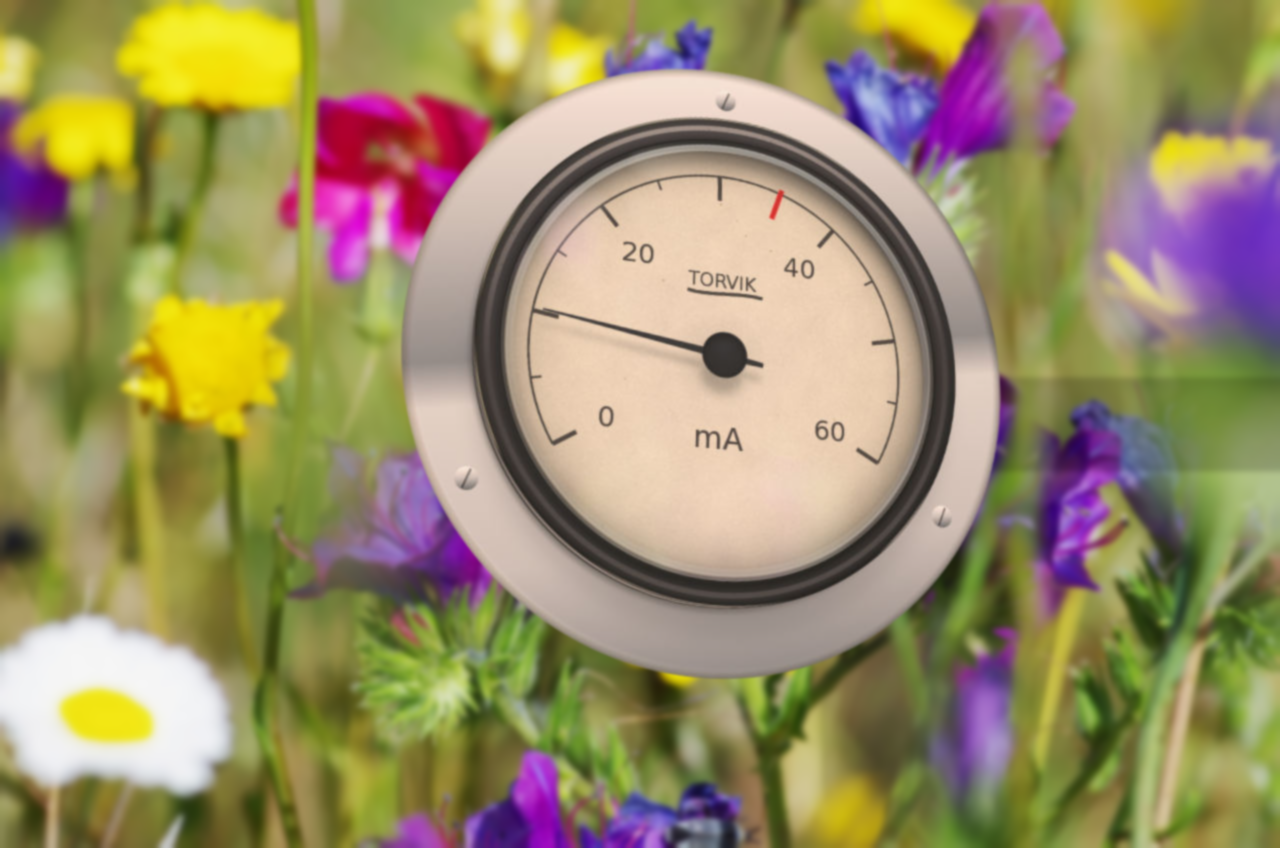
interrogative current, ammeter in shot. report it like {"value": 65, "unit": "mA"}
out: {"value": 10, "unit": "mA"}
